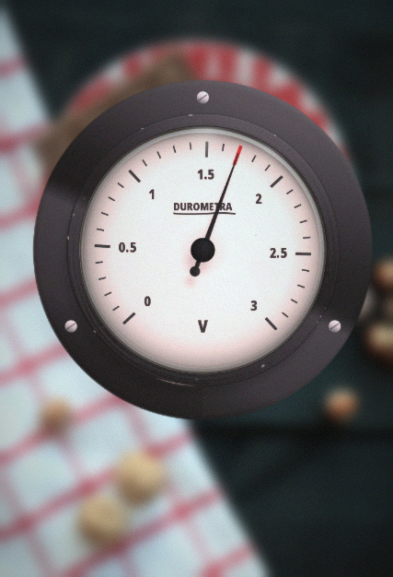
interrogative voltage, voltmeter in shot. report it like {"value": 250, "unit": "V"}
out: {"value": 1.7, "unit": "V"}
